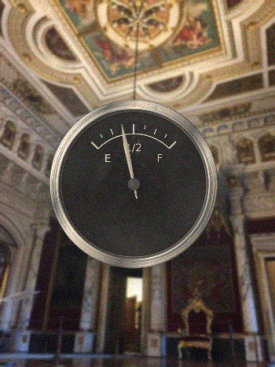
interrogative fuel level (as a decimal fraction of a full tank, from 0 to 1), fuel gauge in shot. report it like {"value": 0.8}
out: {"value": 0.375}
